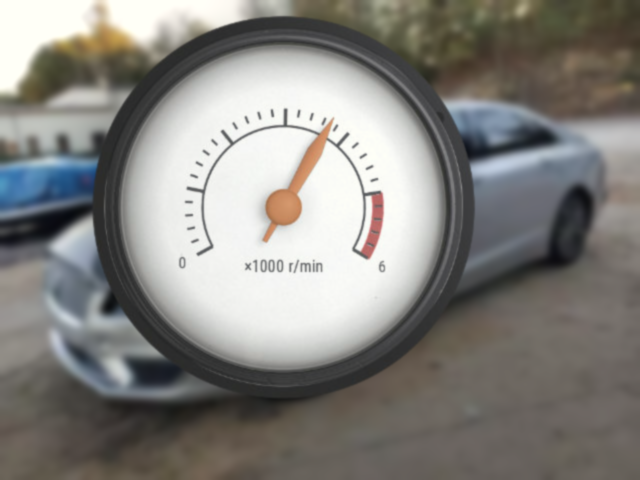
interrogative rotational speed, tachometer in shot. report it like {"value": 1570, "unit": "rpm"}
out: {"value": 3700, "unit": "rpm"}
